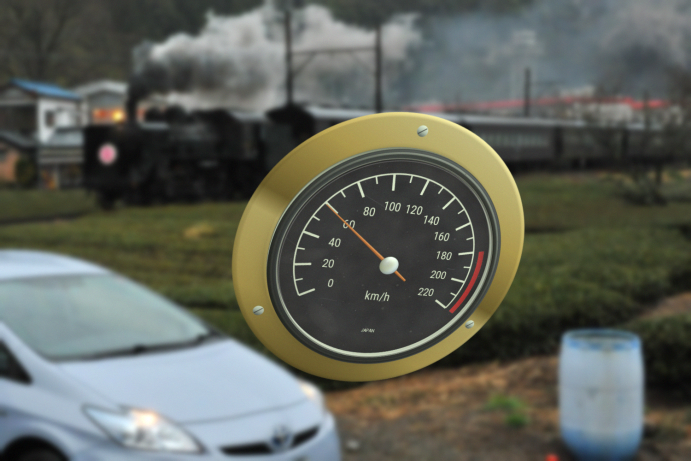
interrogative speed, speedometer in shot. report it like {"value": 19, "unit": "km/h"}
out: {"value": 60, "unit": "km/h"}
